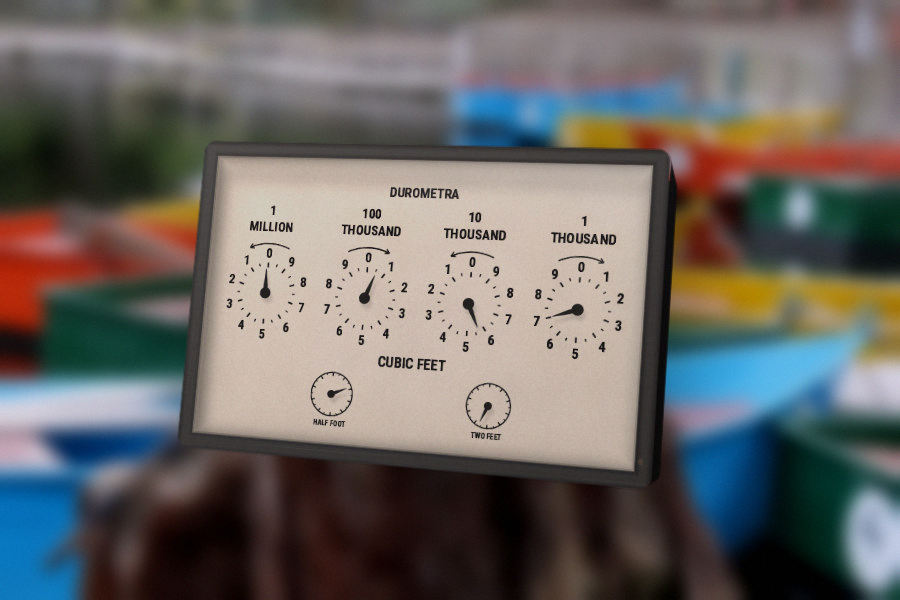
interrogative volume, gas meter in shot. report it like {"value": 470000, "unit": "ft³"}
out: {"value": 5700, "unit": "ft³"}
